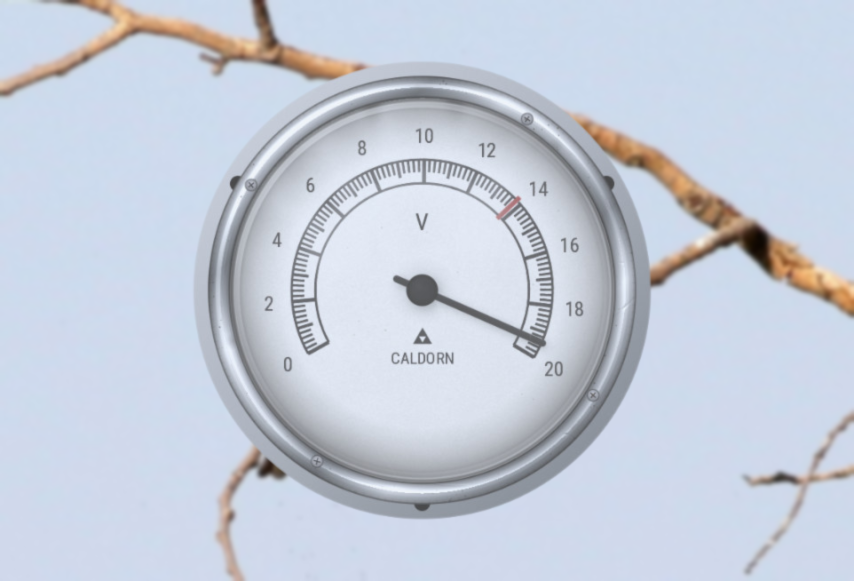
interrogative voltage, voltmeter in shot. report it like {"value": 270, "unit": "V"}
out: {"value": 19.4, "unit": "V"}
